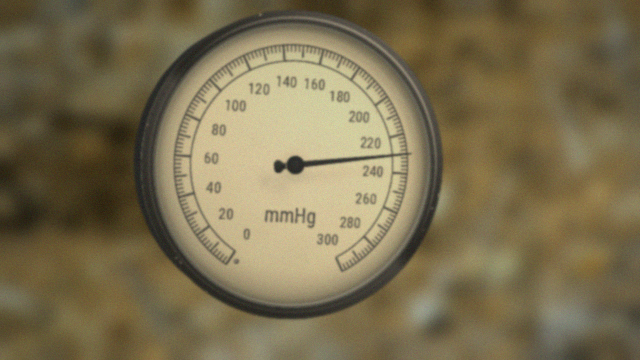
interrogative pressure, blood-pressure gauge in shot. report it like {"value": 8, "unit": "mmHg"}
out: {"value": 230, "unit": "mmHg"}
